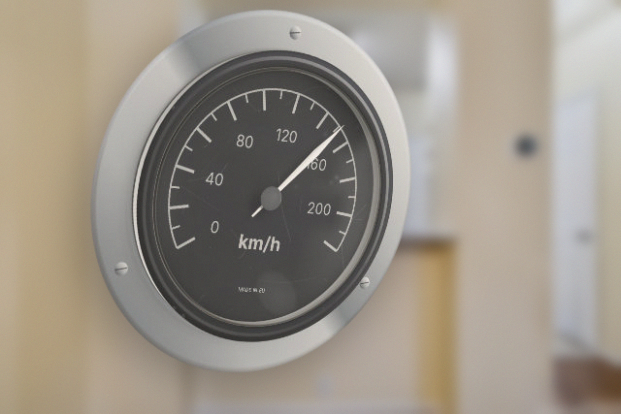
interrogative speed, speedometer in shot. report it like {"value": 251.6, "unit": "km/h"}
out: {"value": 150, "unit": "km/h"}
